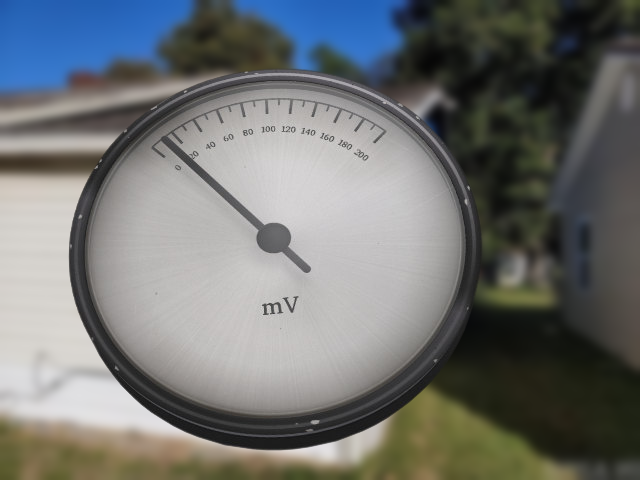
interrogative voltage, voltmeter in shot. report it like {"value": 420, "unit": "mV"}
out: {"value": 10, "unit": "mV"}
